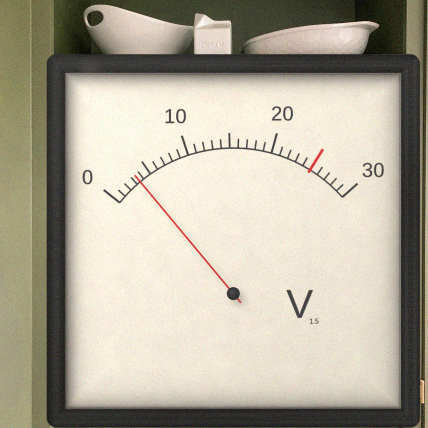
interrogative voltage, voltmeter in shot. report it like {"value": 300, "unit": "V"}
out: {"value": 3.5, "unit": "V"}
